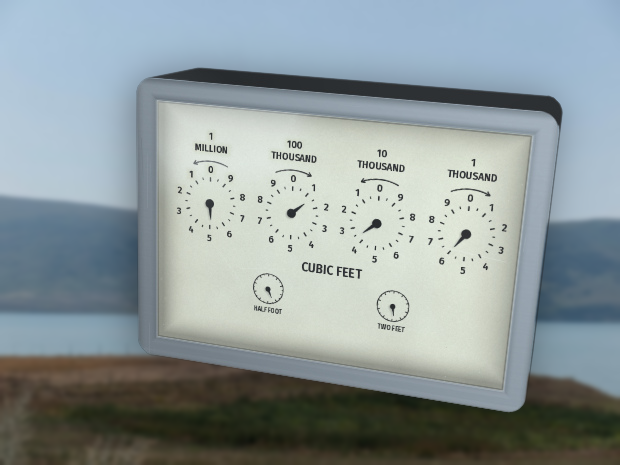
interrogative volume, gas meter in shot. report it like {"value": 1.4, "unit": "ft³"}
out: {"value": 513600, "unit": "ft³"}
